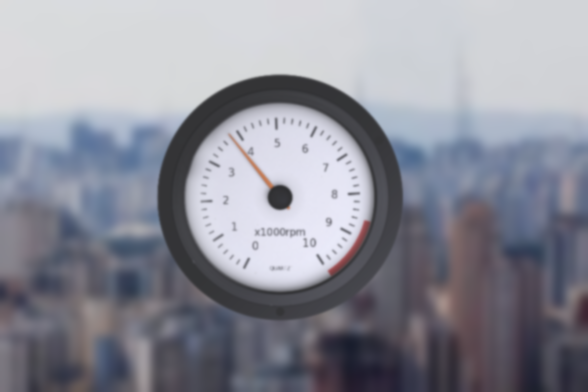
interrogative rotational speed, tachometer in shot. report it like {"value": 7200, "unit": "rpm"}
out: {"value": 3800, "unit": "rpm"}
